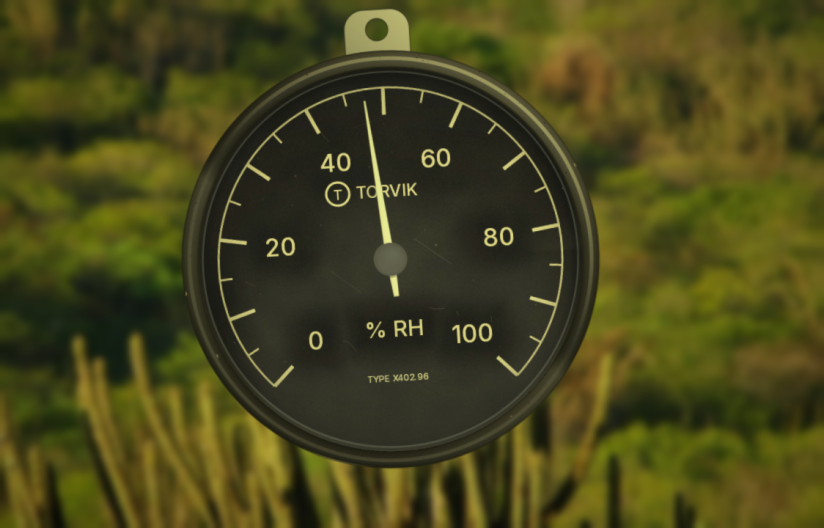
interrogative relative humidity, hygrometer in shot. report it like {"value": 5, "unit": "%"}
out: {"value": 47.5, "unit": "%"}
